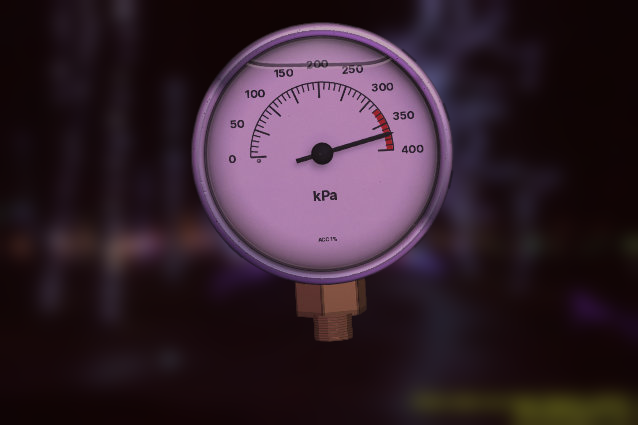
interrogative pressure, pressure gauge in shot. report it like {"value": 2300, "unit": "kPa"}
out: {"value": 370, "unit": "kPa"}
